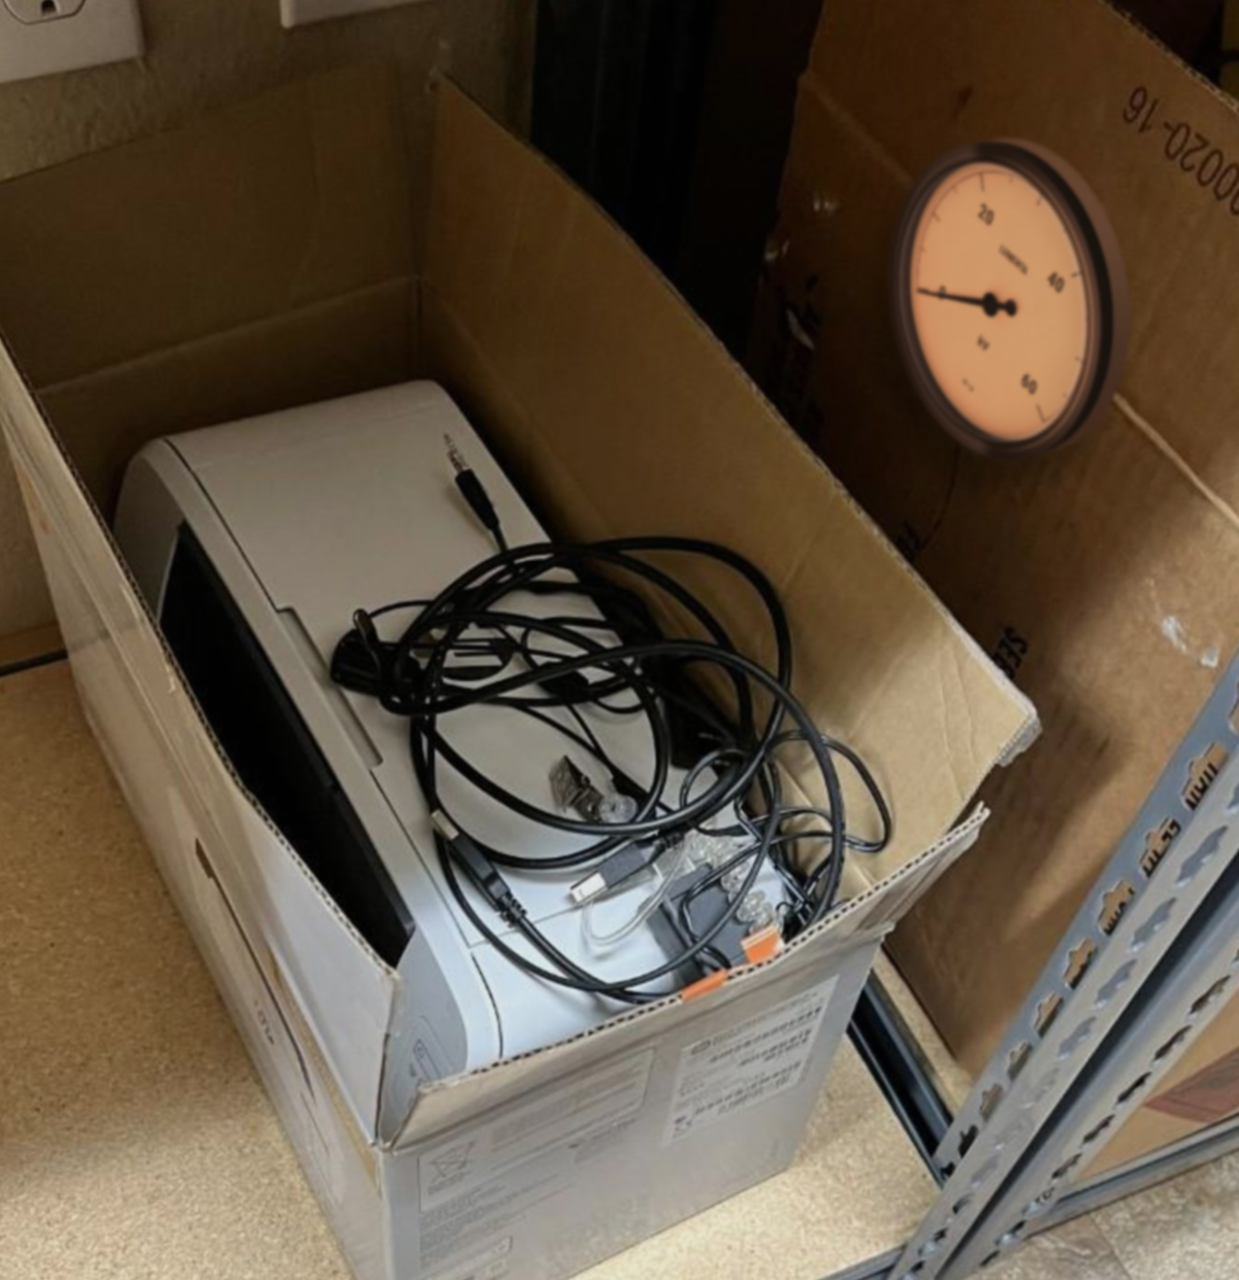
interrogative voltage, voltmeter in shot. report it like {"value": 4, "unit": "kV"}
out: {"value": 0, "unit": "kV"}
